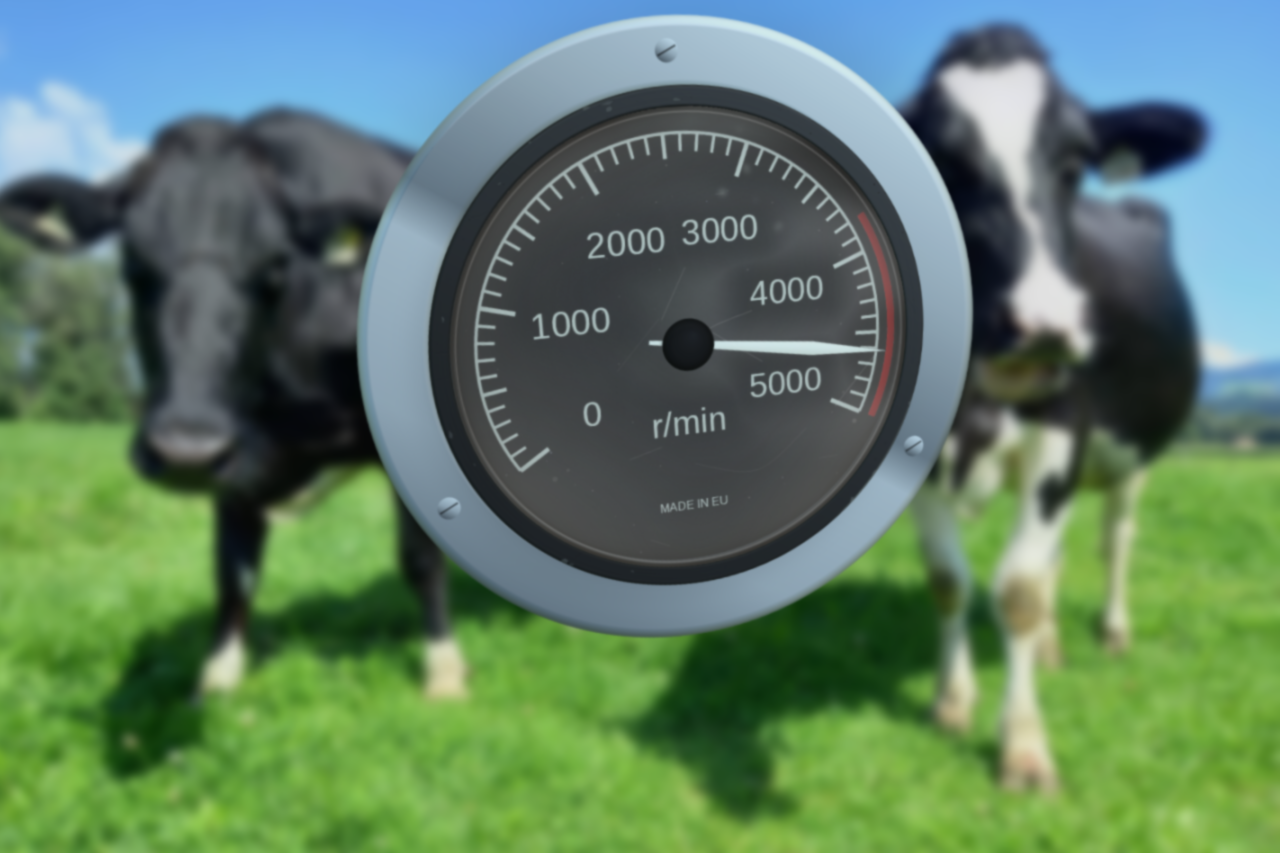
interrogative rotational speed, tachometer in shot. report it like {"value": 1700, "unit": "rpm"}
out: {"value": 4600, "unit": "rpm"}
